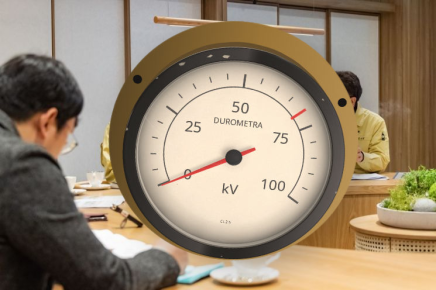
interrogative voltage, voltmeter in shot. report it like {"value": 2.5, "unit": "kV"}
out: {"value": 0, "unit": "kV"}
